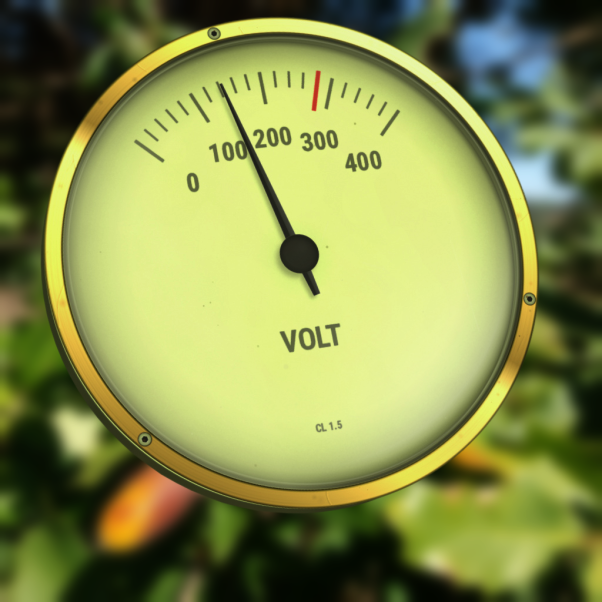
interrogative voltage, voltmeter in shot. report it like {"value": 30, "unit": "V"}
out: {"value": 140, "unit": "V"}
